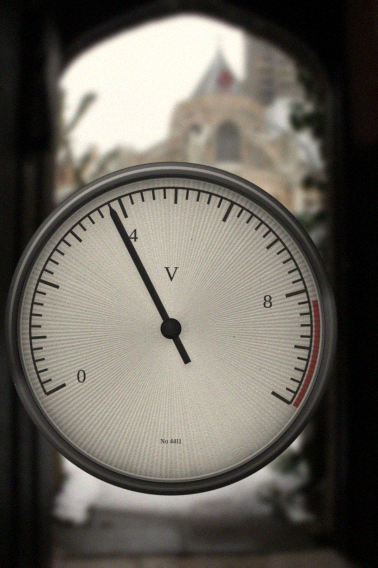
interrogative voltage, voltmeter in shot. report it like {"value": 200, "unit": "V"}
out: {"value": 3.8, "unit": "V"}
